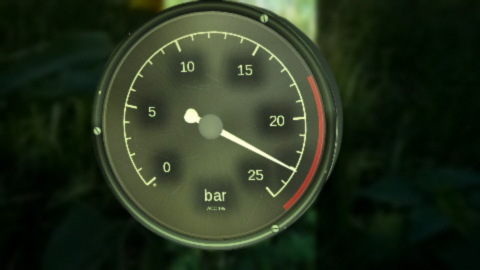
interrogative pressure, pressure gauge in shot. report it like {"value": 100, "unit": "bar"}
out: {"value": 23, "unit": "bar"}
